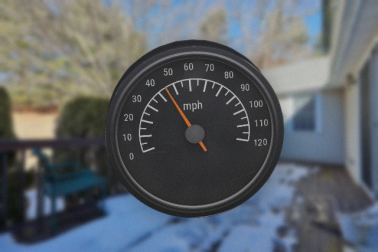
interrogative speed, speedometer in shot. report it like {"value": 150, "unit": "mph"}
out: {"value": 45, "unit": "mph"}
